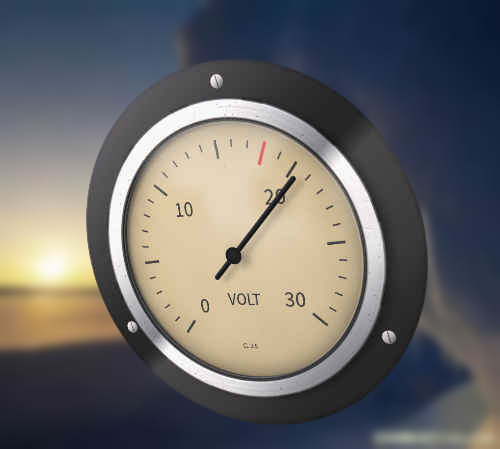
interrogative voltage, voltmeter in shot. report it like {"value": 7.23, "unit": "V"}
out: {"value": 20.5, "unit": "V"}
